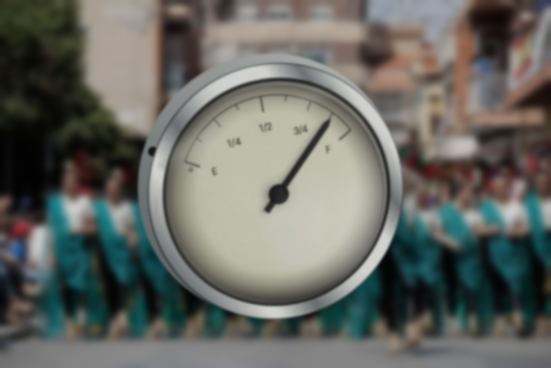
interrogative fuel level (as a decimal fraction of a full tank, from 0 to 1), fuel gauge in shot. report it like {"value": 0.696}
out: {"value": 0.875}
